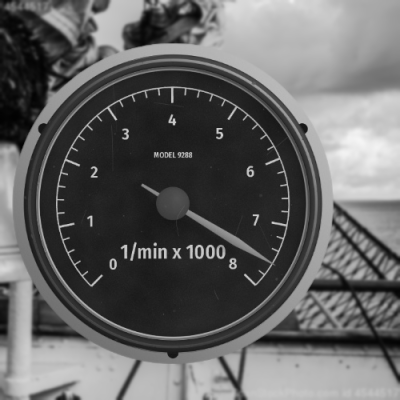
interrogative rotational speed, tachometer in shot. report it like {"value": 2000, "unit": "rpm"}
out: {"value": 7600, "unit": "rpm"}
